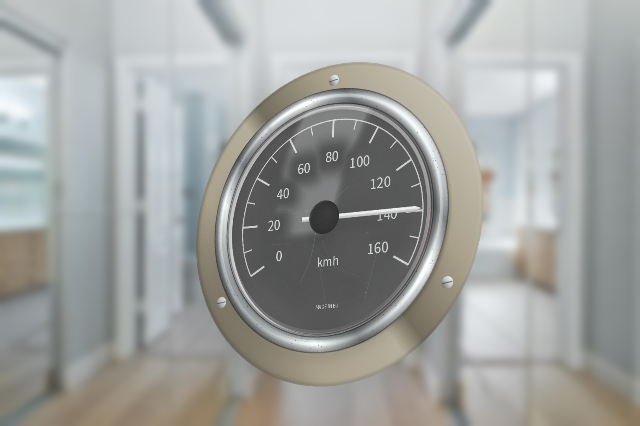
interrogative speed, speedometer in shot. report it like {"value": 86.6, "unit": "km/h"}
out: {"value": 140, "unit": "km/h"}
